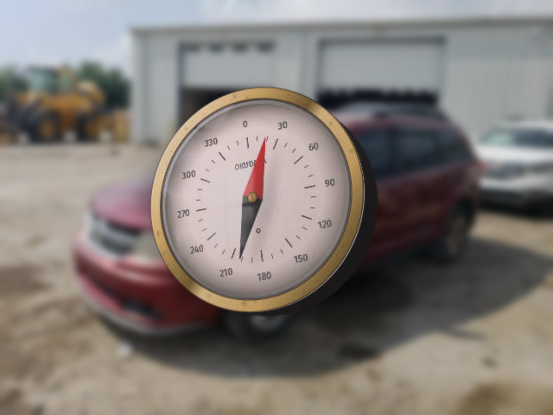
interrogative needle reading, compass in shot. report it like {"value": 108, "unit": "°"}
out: {"value": 20, "unit": "°"}
